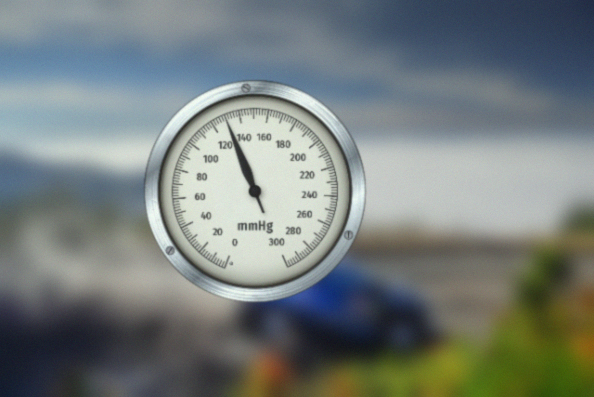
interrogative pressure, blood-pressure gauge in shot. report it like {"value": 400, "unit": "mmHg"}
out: {"value": 130, "unit": "mmHg"}
